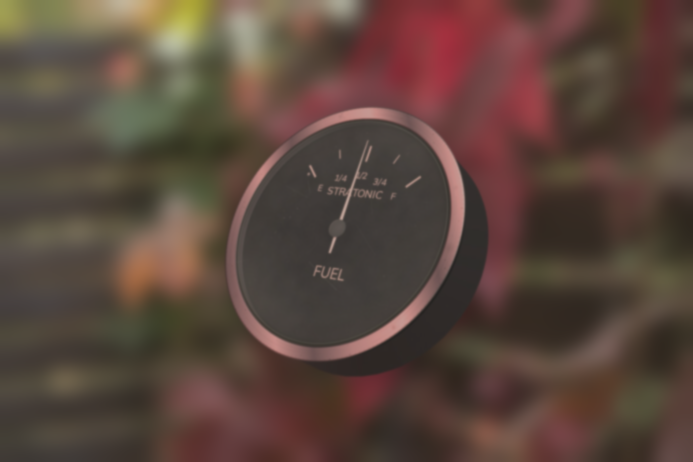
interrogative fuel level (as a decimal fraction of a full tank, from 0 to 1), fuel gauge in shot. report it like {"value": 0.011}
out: {"value": 0.5}
